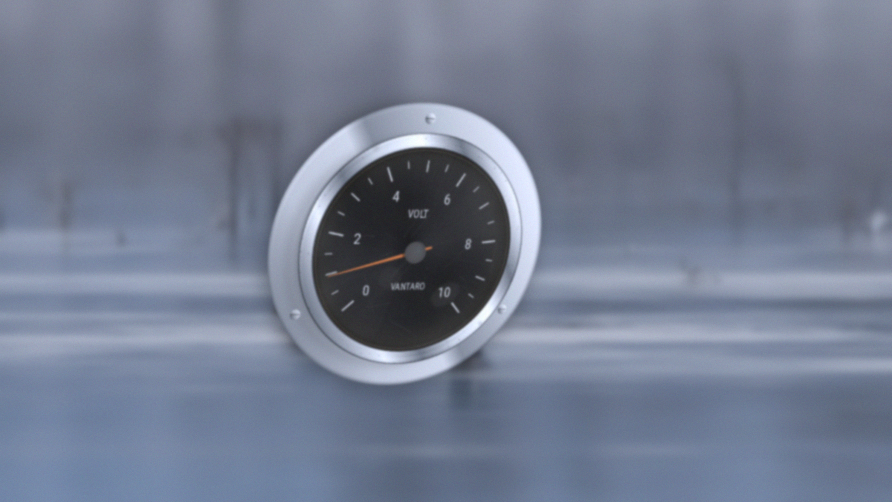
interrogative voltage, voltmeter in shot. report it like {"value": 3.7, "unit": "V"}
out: {"value": 1, "unit": "V"}
